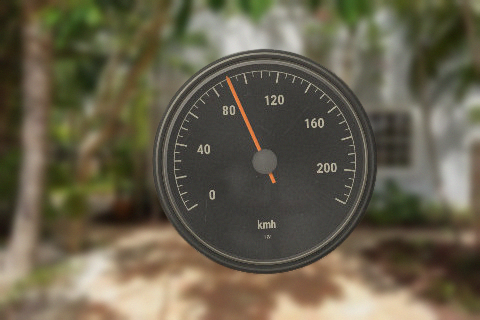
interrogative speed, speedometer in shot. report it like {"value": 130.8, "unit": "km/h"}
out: {"value": 90, "unit": "km/h"}
